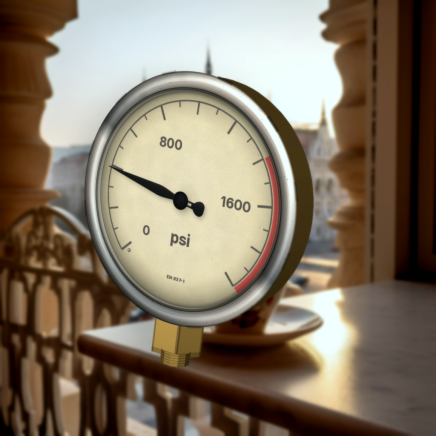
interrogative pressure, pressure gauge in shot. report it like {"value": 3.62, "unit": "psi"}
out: {"value": 400, "unit": "psi"}
